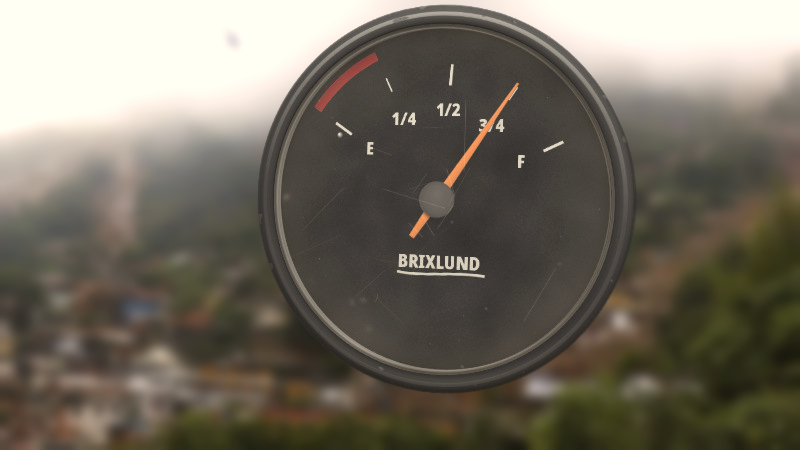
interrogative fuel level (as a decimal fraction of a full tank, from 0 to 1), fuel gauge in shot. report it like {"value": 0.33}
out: {"value": 0.75}
